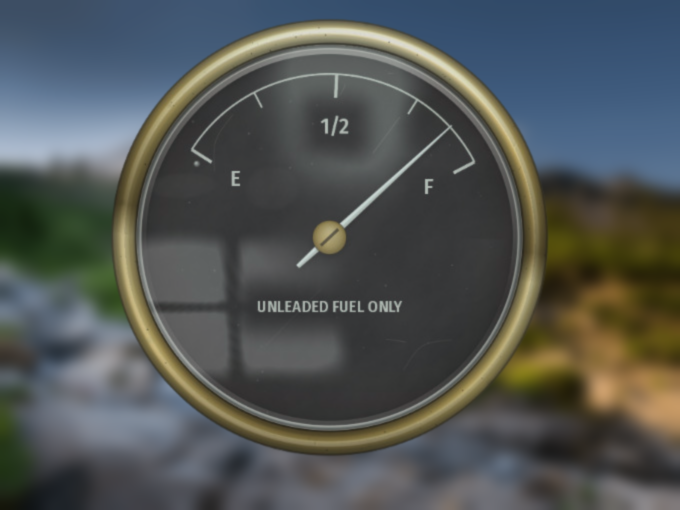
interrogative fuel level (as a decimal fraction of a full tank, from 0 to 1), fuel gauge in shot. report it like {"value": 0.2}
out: {"value": 0.875}
